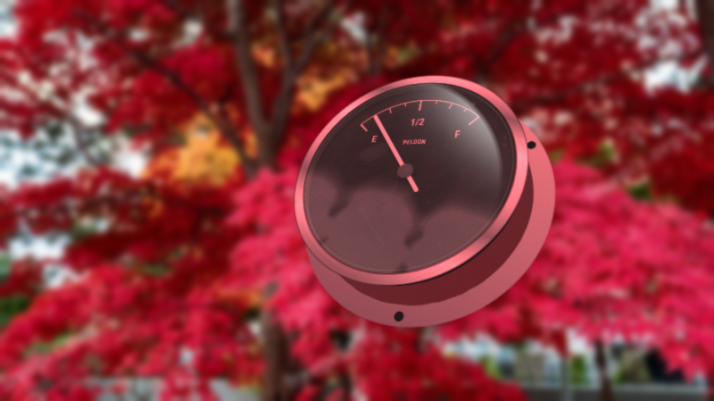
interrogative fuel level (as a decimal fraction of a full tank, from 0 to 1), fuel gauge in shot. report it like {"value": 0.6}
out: {"value": 0.125}
